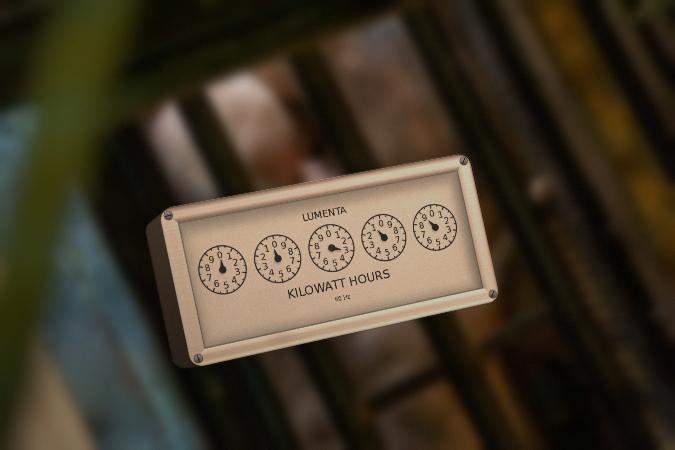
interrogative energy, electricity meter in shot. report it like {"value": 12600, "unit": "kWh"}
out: {"value": 309, "unit": "kWh"}
